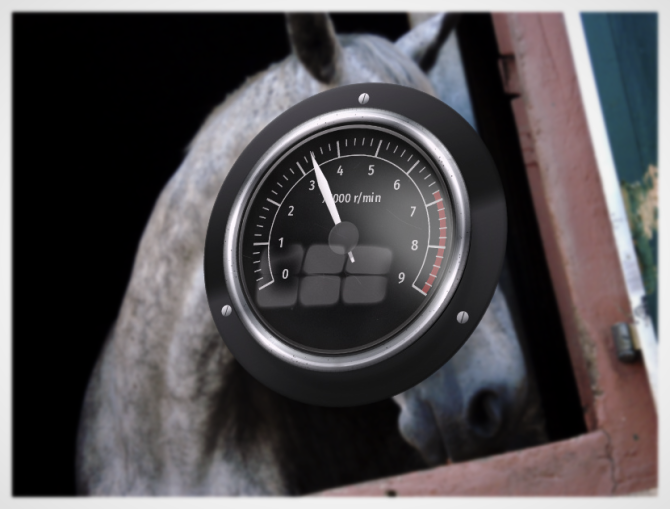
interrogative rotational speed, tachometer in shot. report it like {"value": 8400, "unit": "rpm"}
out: {"value": 3400, "unit": "rpm"}
